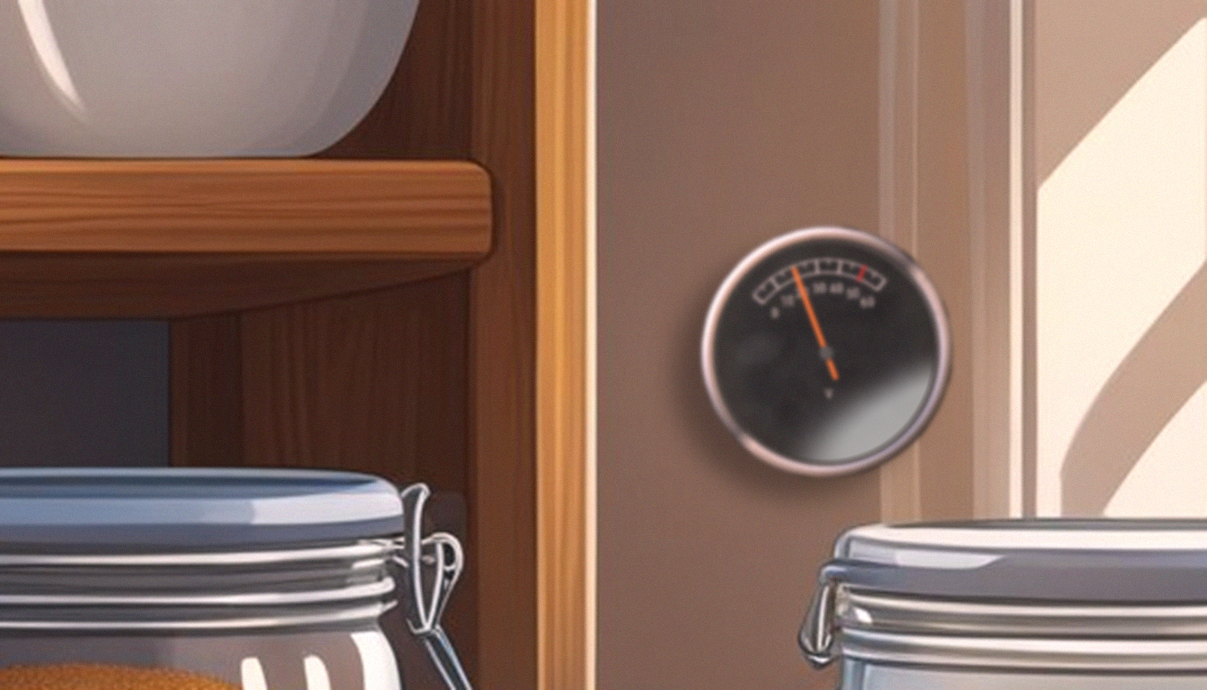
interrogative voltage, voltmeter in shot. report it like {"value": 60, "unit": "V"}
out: {"value": 20, "unit": "V"}
